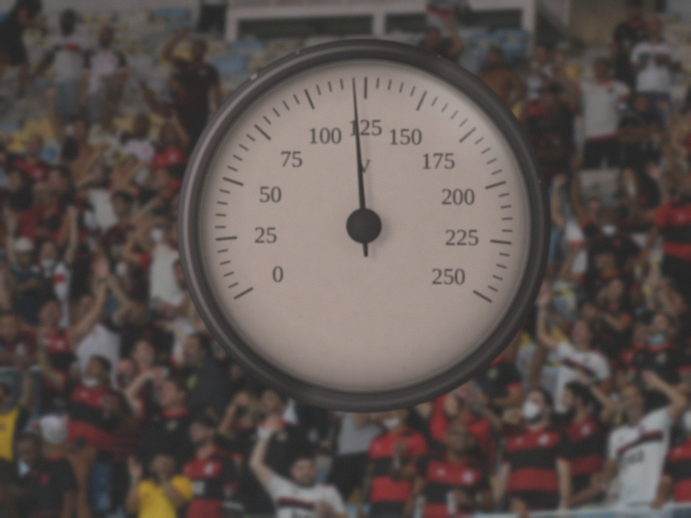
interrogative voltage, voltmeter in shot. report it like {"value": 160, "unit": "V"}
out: {"value": 120, "unit": "V"}
